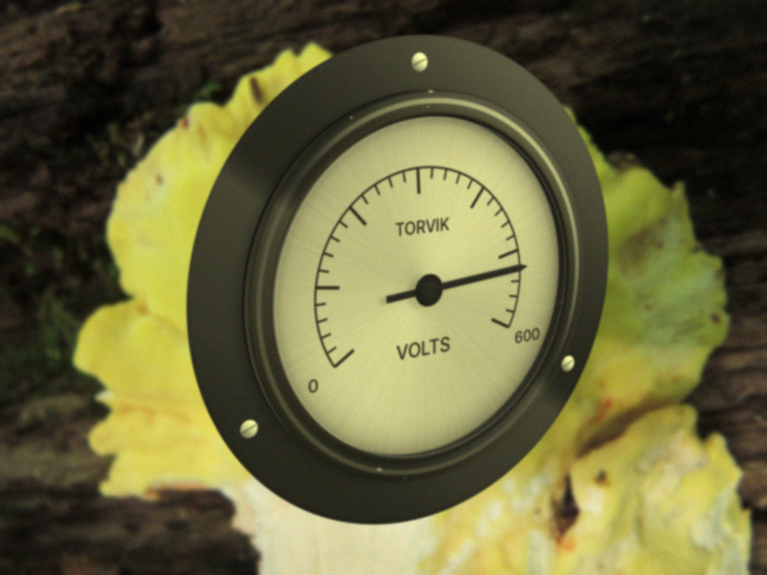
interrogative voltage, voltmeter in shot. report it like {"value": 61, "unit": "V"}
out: {"value": 520, "unit": "V"}
